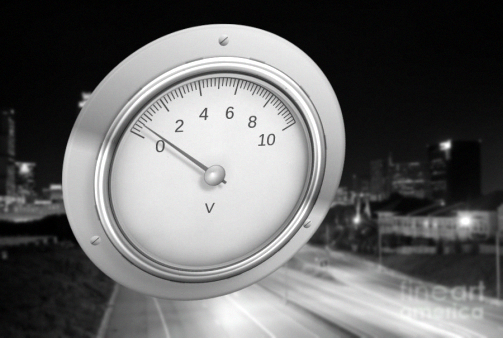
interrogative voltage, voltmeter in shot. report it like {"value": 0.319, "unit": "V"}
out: {"value": 0.6, "unit": "V"}
